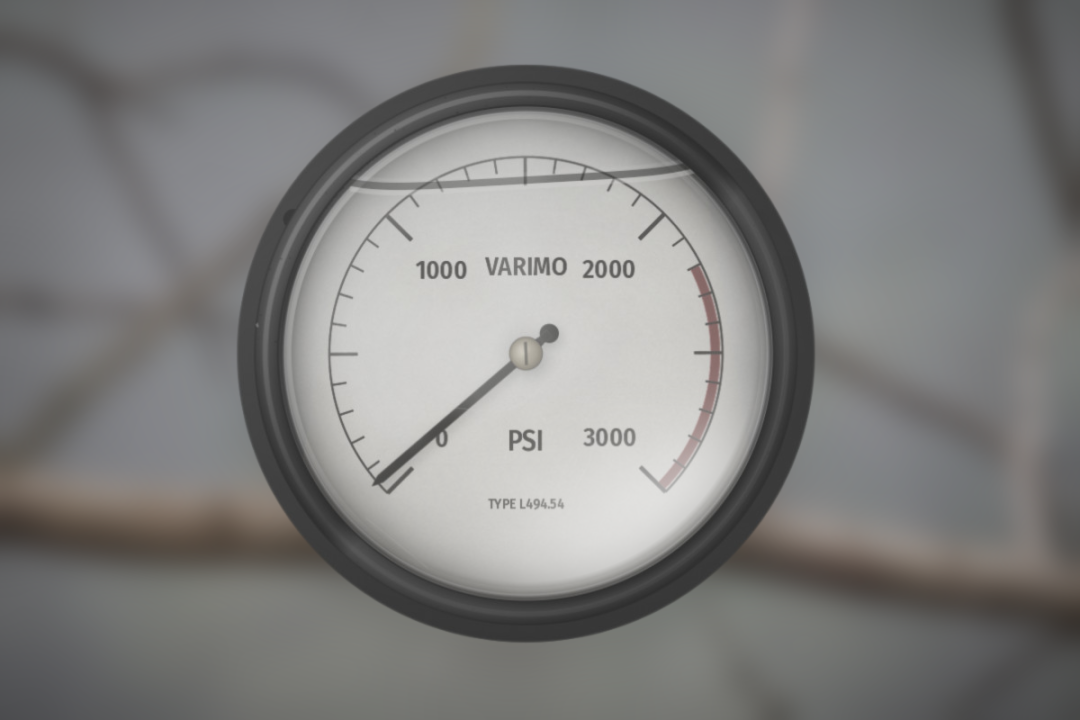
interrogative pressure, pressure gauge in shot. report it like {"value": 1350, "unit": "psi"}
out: {"value": 50, "unit": "psi"}
